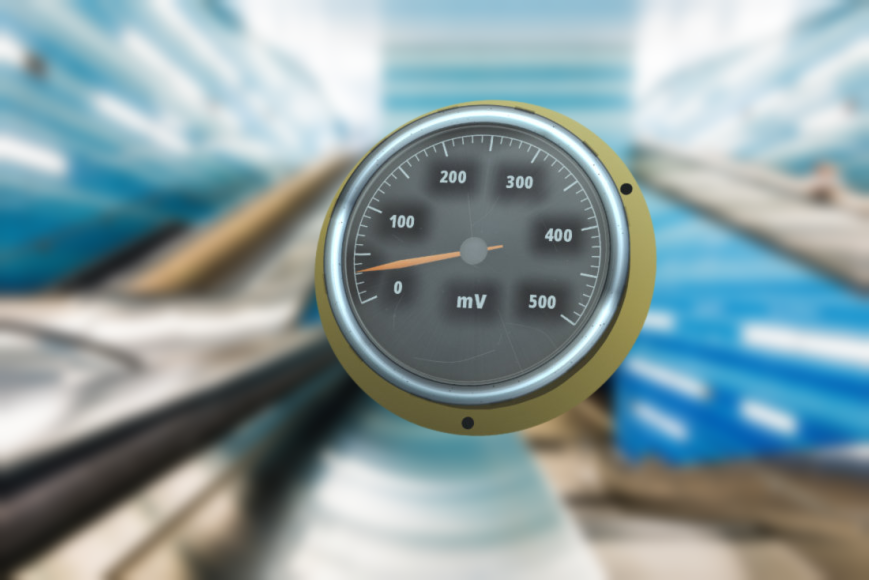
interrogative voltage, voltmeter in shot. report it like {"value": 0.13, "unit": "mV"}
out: {"value": 30, "unit": "mV"}
